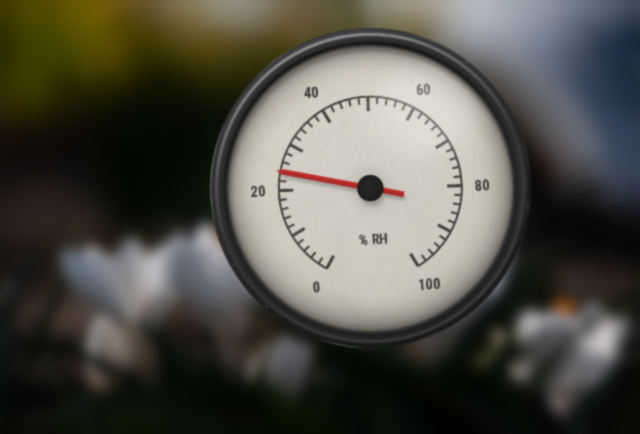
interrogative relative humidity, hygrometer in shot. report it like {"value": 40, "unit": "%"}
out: {"value": 24, "unit": "%"}
